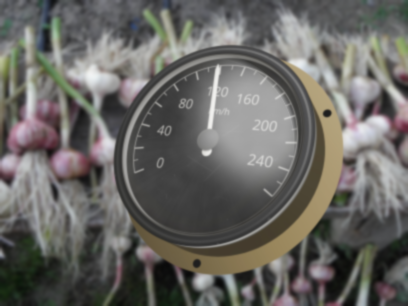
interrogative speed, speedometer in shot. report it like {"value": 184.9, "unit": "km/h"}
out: {"value": 120, "unit": "km/h"}
